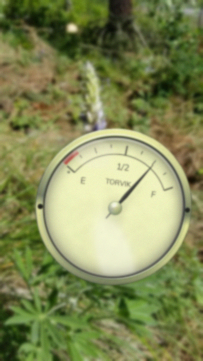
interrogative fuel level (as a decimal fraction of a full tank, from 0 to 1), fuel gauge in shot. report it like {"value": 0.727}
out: {"value": 0.75}
